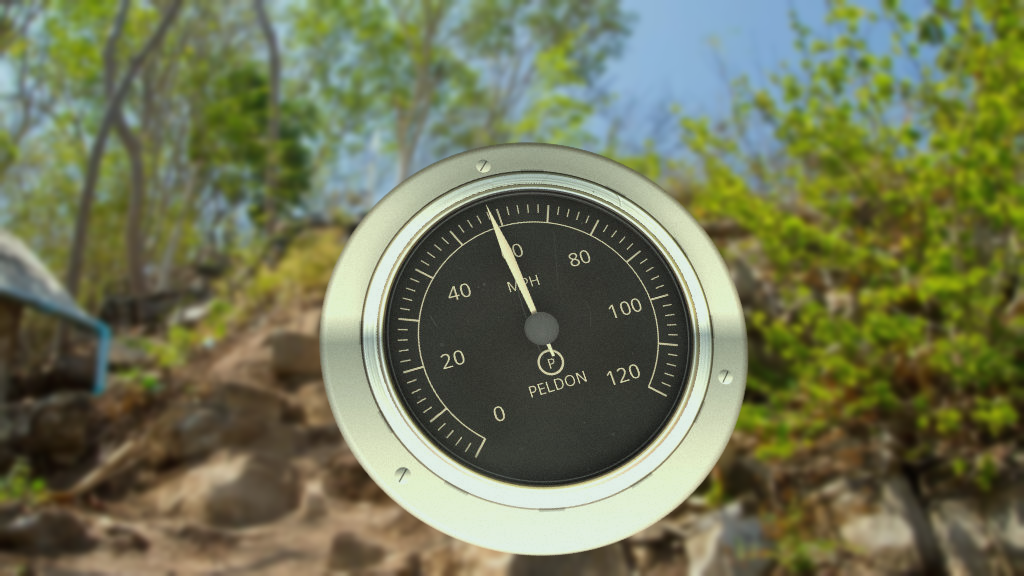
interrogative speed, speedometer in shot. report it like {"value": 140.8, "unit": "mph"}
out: {"value": 58, "unit": "mph"}
